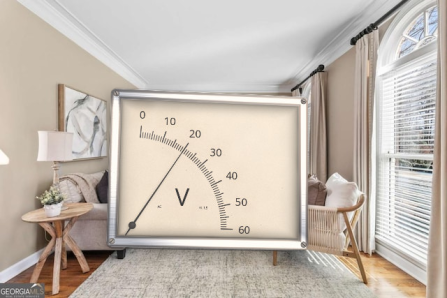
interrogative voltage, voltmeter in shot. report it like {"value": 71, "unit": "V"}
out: {"value": 20, "unit": "V"}
